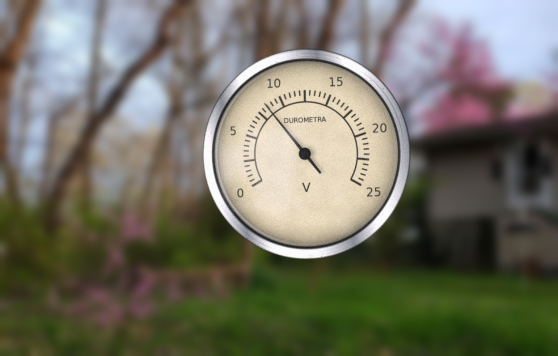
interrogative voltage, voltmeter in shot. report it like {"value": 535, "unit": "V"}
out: {"value": 8.5, "unit": "V"}
